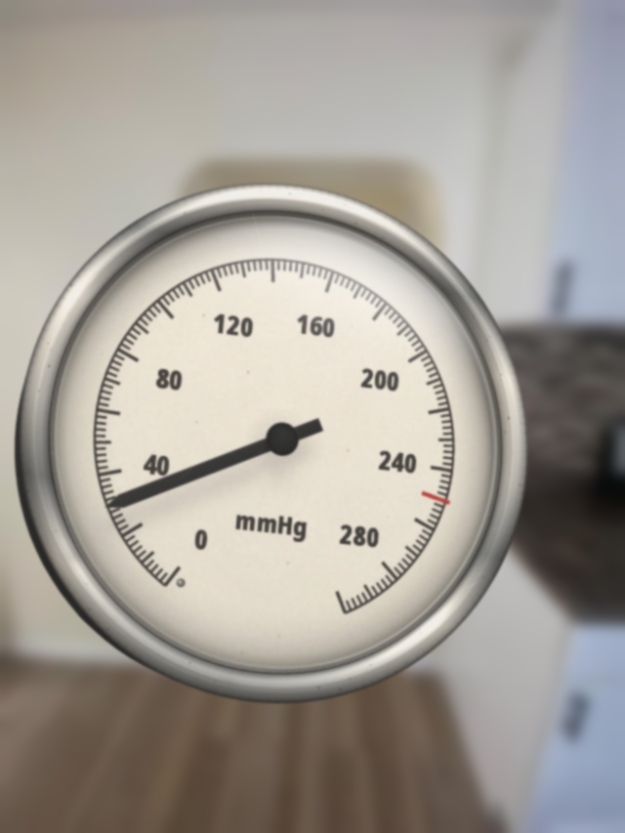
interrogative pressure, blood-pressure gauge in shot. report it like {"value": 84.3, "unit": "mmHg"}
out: {"value": 30, "unit": "mmHg"}
